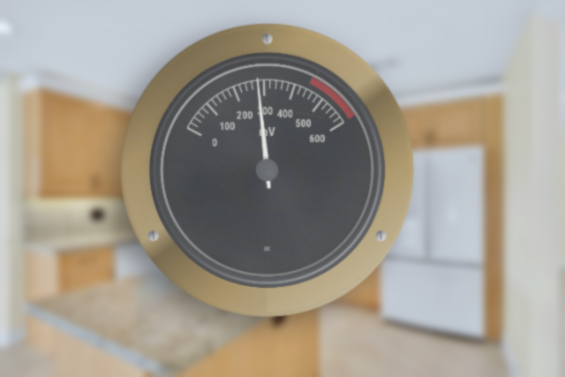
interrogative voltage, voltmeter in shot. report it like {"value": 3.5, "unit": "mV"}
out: {"value": 280, "unit": "mV"}
